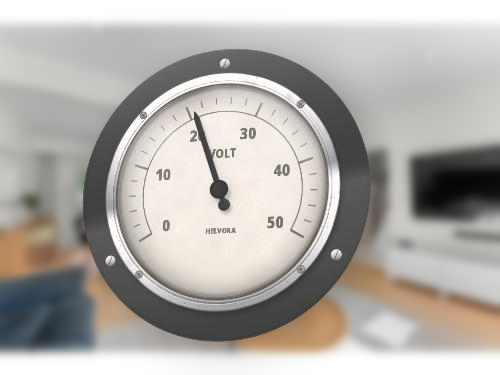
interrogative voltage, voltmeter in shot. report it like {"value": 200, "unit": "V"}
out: {"value": 21, "unit": "V"}
